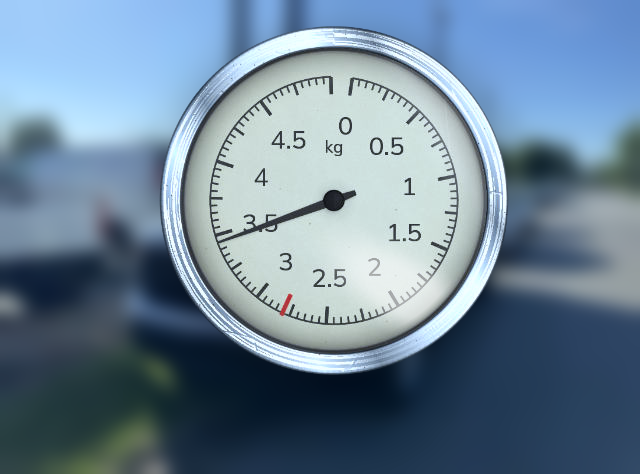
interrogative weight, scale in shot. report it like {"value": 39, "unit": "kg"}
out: {"value": 3.45, "unit": "kg"}
